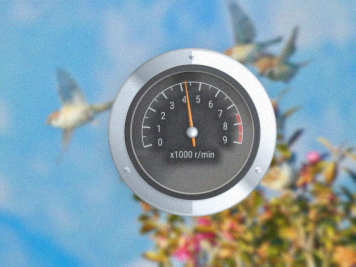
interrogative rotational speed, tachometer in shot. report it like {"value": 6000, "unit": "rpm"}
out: {"value": 4250, "unit": "rpm"}
